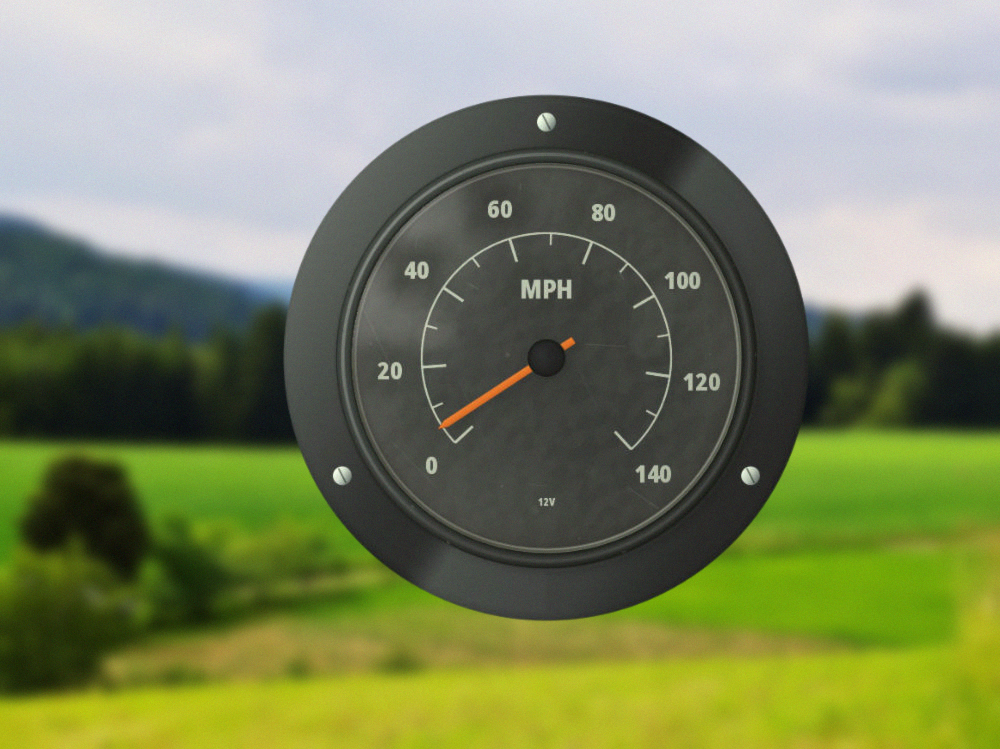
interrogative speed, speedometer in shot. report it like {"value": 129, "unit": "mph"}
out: {"value": 5, "unit": "mph"}
